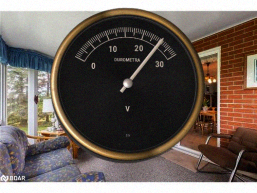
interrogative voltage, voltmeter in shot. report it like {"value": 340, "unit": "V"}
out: {"value": 25, "unit": "V"}
